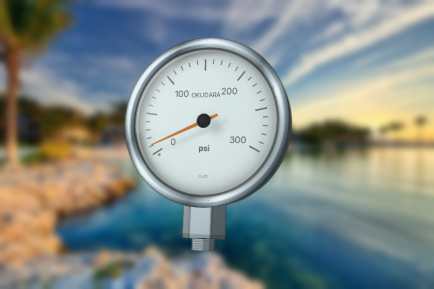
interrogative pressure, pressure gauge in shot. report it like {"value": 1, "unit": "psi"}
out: {"value": 10, "unit": "psi"}
